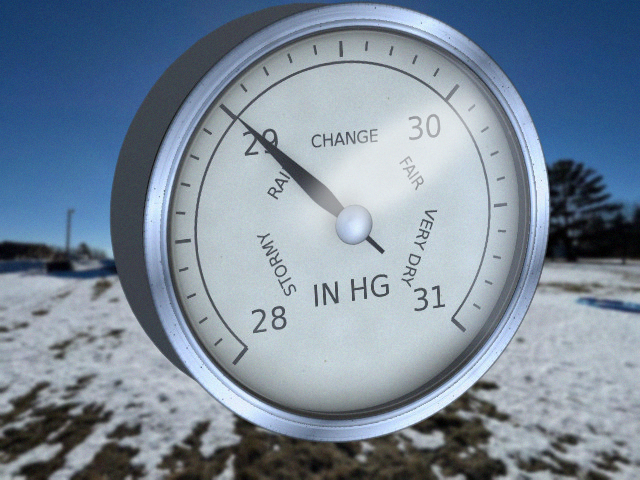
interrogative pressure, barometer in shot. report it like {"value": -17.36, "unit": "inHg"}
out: {"value": 29, "unit": "inHg"}
